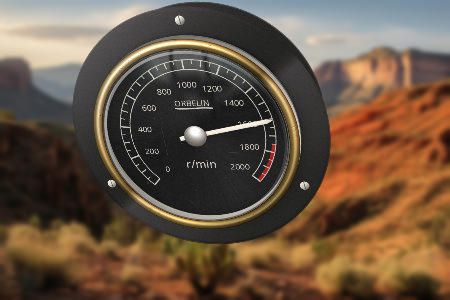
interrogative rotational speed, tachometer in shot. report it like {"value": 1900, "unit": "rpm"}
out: {"value": 1600, "unit": "rpm"}
